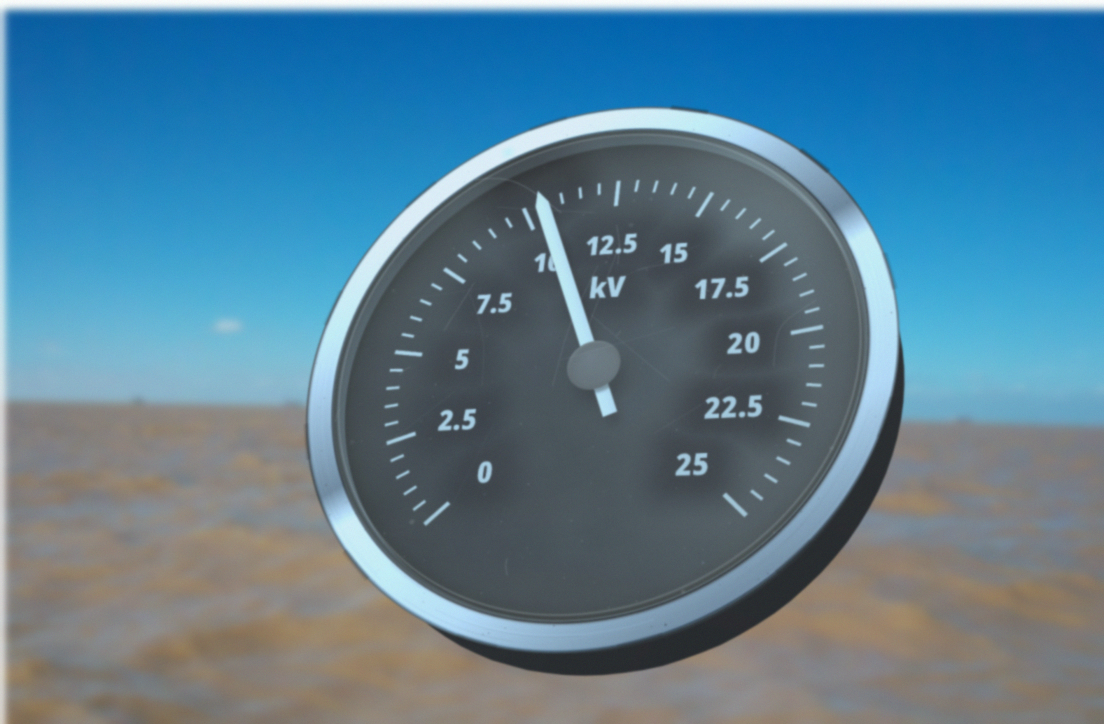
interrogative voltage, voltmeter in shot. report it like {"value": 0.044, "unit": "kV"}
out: {"value": 10.5, "unit": "kV"}
